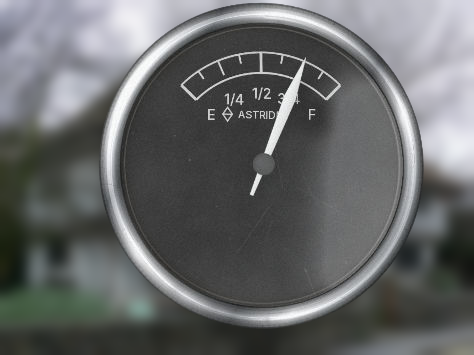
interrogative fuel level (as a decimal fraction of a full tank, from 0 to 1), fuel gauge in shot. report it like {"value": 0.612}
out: {"value": 0.75}
